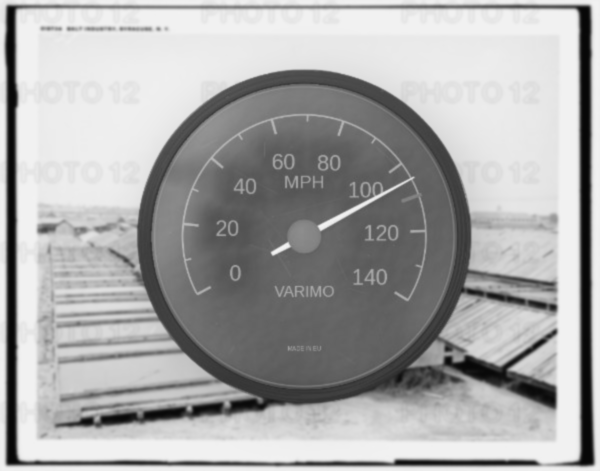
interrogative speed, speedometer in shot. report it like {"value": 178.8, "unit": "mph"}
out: {"value": 105, "unit": "mph"}
